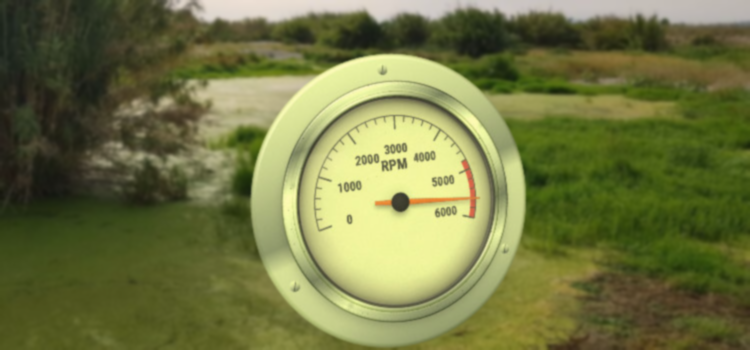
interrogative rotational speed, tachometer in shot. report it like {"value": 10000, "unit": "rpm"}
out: {"value": 5600, "unit": "rpm"}
